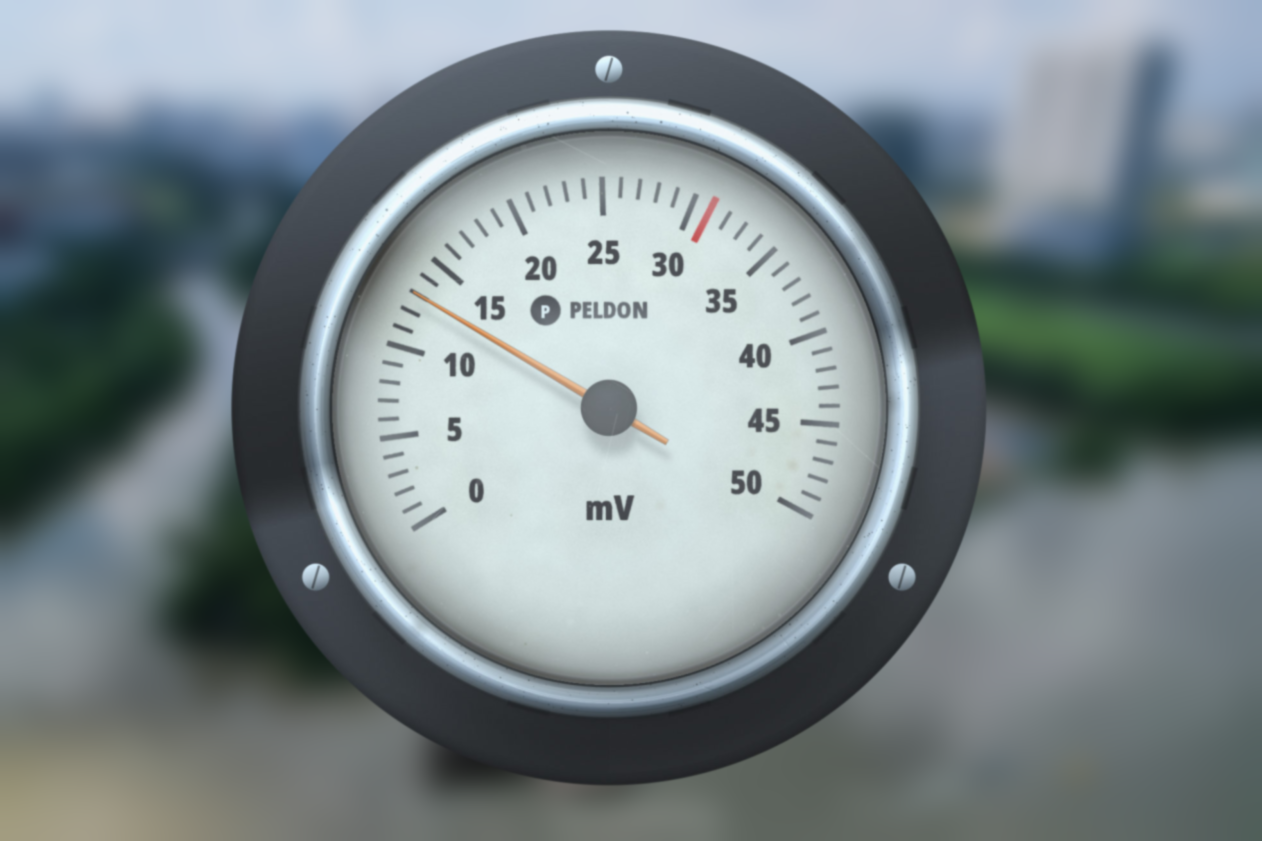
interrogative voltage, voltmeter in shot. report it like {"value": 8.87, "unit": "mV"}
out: {"value": 13, "unit": "mV"}
